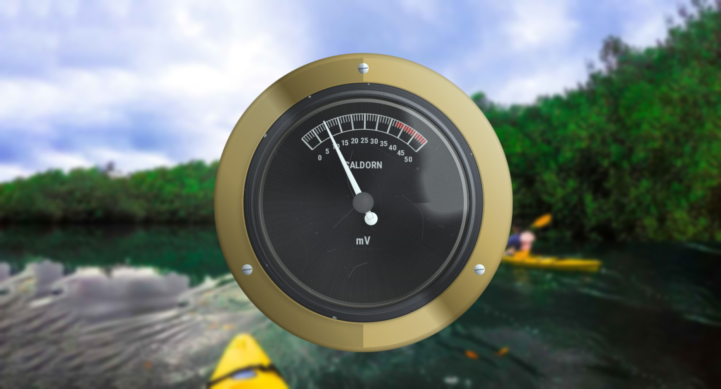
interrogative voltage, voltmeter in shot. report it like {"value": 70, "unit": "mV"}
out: {"value": 10, "unit": "mV"}
